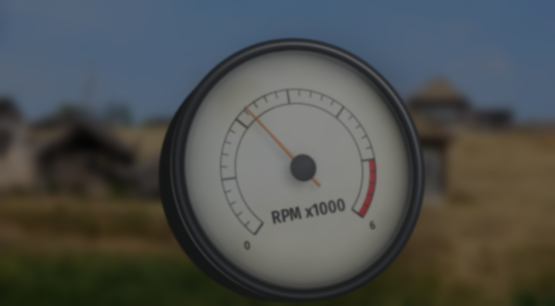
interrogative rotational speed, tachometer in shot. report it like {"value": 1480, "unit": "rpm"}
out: {"value": 2200, "unit": "rpm"}
